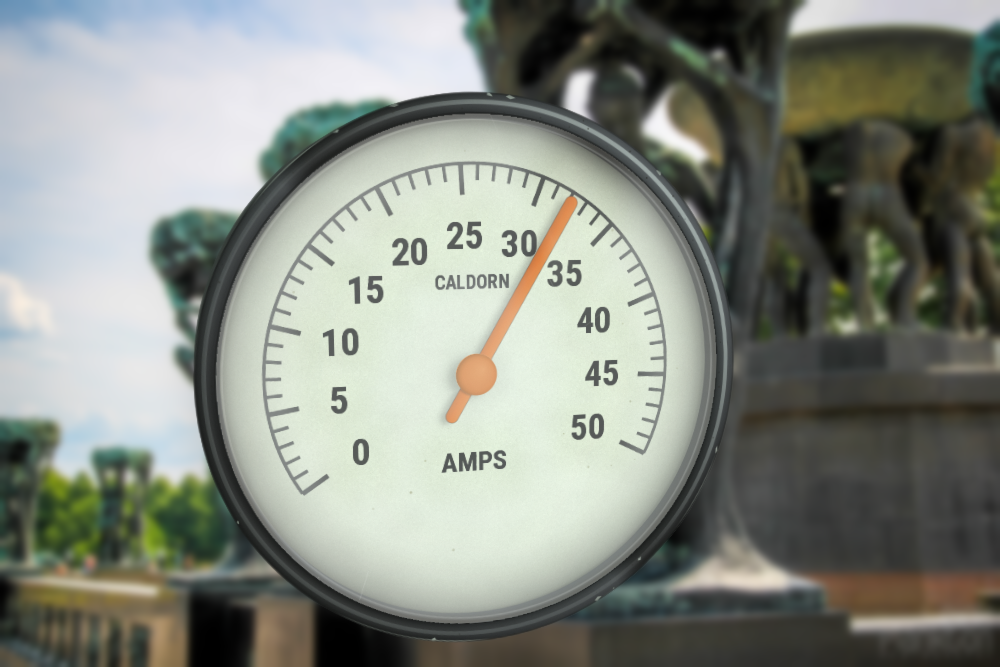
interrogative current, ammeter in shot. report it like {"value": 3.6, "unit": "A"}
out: {"value": 32, "unit": "A"}
